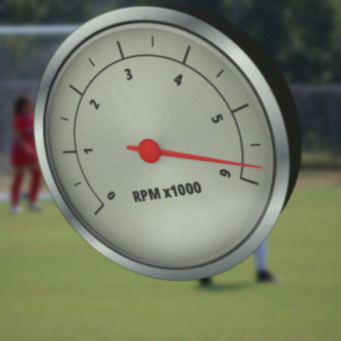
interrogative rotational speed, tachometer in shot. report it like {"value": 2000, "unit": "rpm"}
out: {"value": 5750, "unit": "rpm"}
